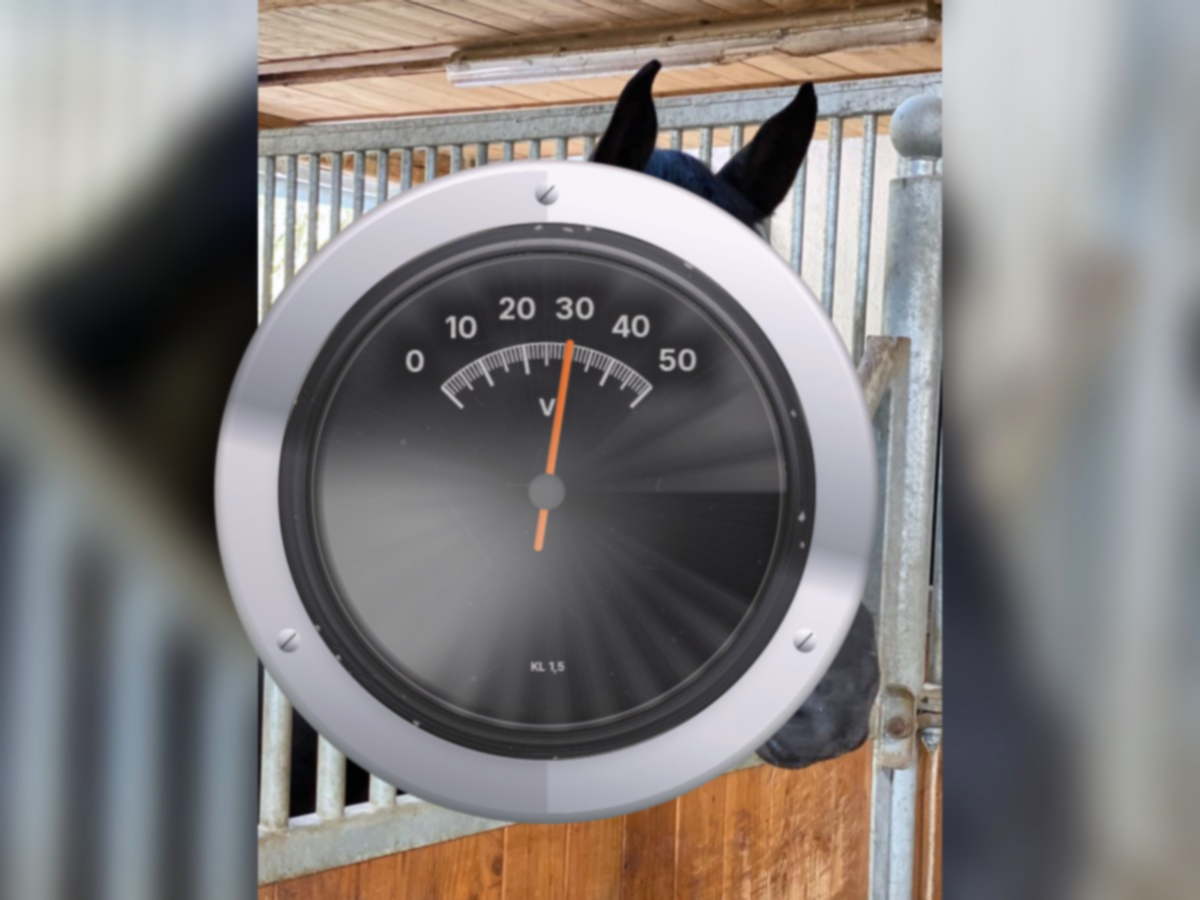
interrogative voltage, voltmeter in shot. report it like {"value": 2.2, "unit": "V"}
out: {"value": 30, "unit": "V"}
